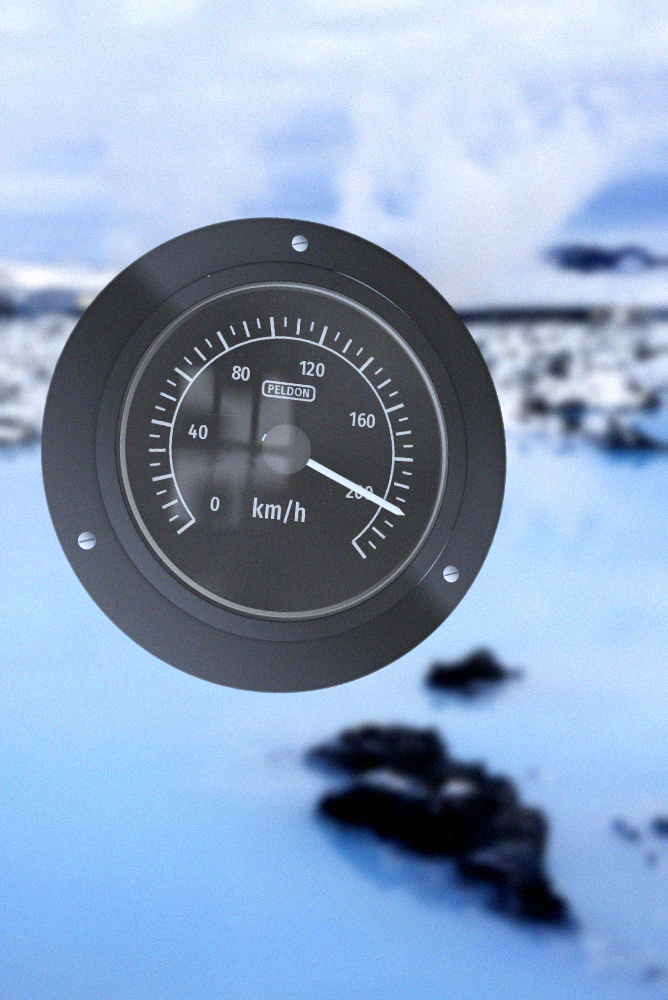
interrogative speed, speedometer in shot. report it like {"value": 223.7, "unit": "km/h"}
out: {"value": 200, "unit": "km/h"}
